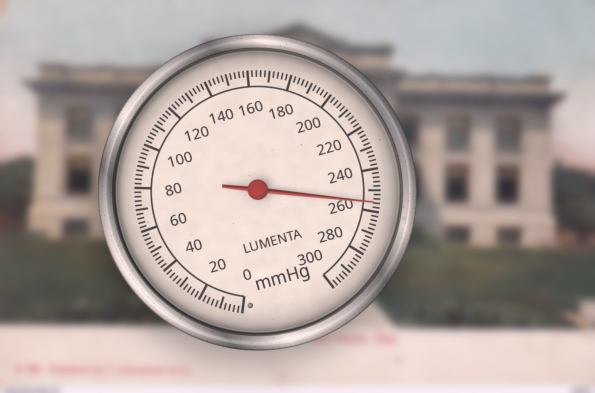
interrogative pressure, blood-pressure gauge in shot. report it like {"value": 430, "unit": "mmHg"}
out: {"value": 256, "unit": "mmHg"}
